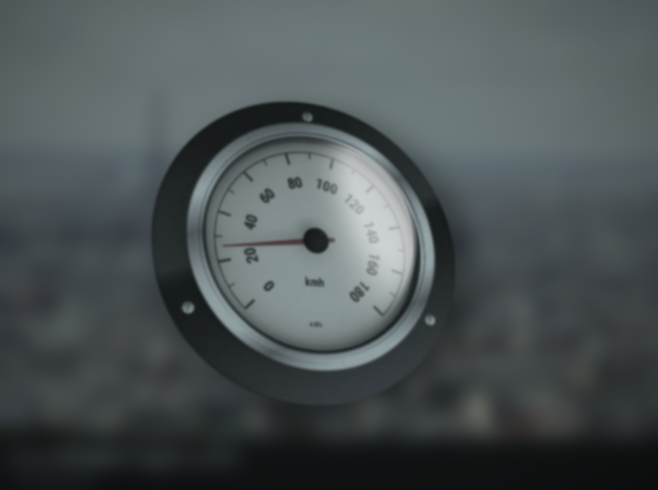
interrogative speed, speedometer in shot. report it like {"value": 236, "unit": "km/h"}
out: {"value": 25, "unit": "km/h"}
